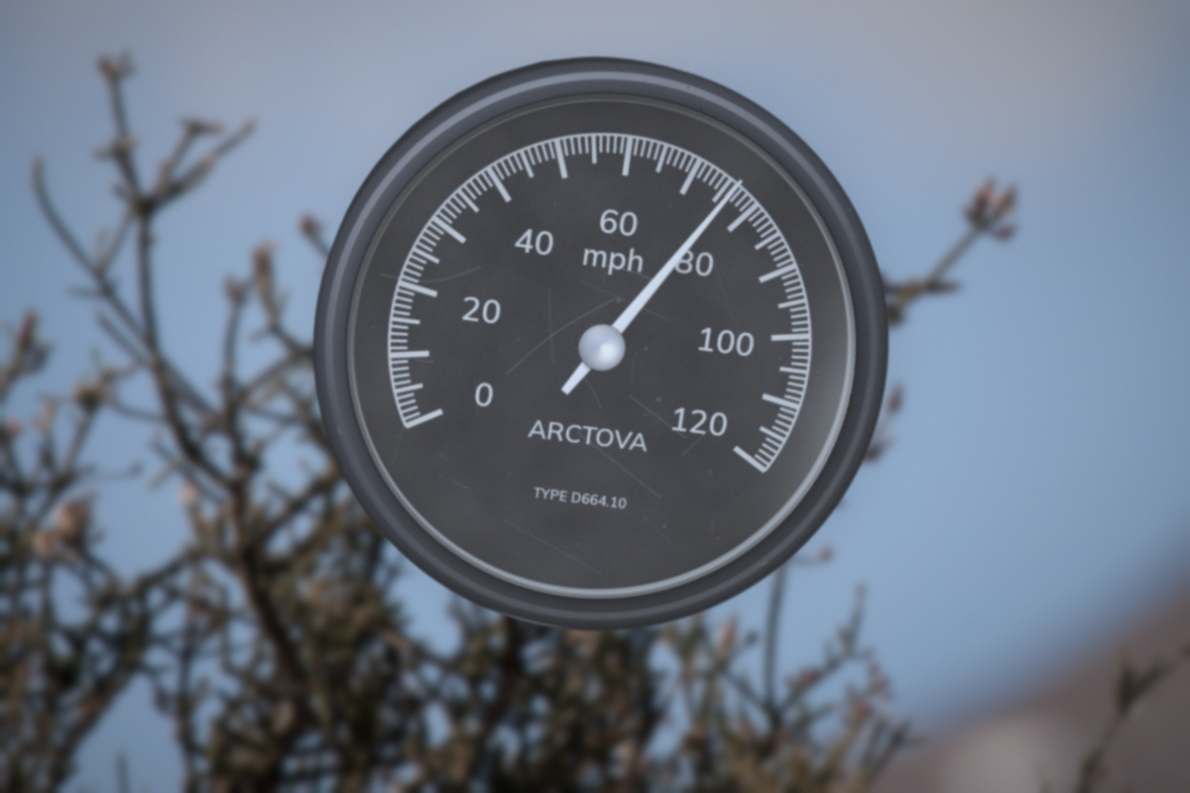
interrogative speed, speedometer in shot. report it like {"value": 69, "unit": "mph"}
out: {"value": 76, "unit": "mph"}
